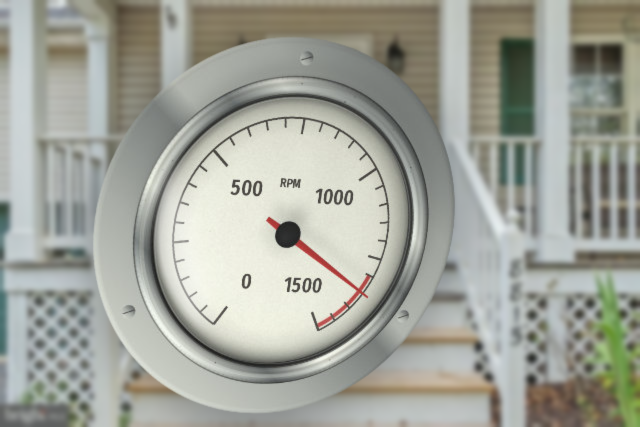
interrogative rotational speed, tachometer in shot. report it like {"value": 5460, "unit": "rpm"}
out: {"value": 1350, "unit": "rpm"}
